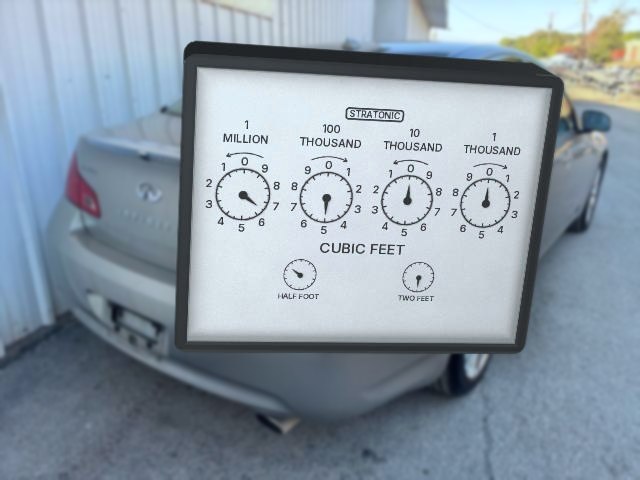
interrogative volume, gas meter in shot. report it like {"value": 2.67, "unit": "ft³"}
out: {"value": 650000, "unit": "ft³"}
